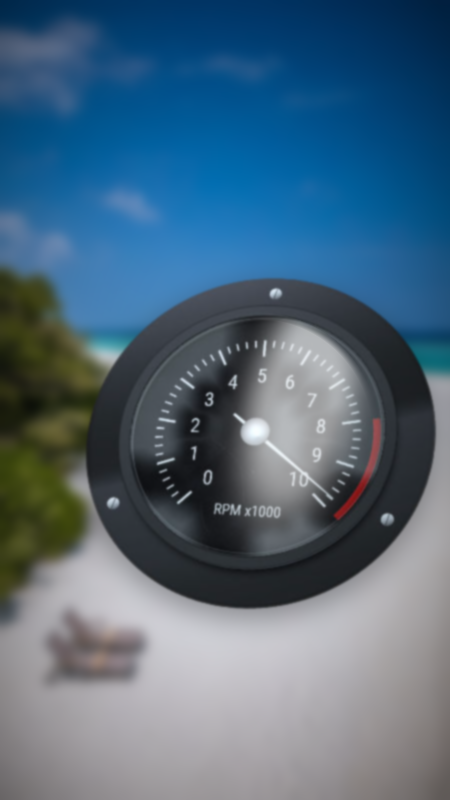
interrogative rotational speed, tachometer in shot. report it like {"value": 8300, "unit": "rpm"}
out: {"value": 9800, "unit": "rpm"}
